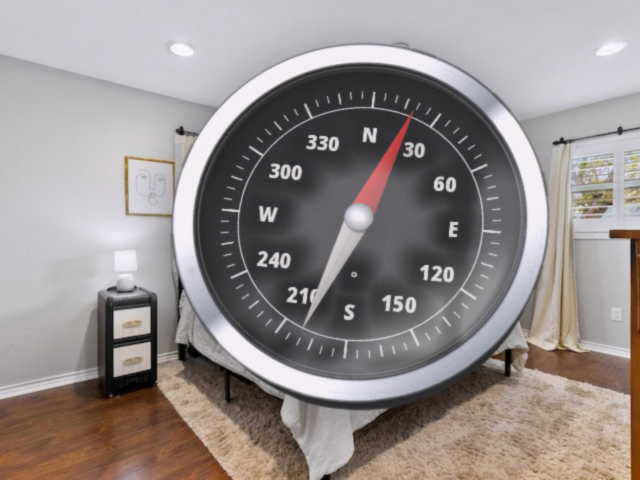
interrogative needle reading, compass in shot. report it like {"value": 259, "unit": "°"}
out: {"value": 20, "unit": "°"}
